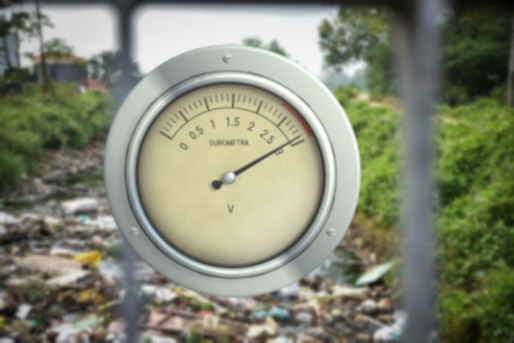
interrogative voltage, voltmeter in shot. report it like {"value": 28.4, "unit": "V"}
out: {"value": 2.9, "unit": "V"}
